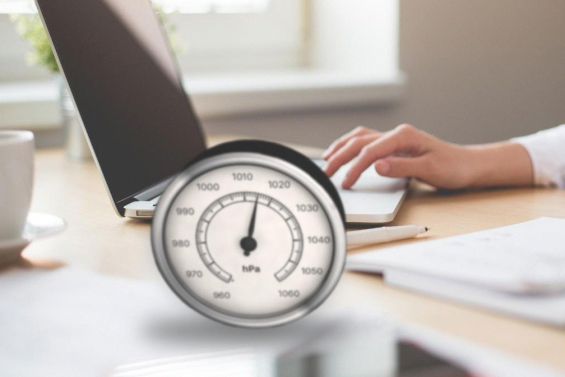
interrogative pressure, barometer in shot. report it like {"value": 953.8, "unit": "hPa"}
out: {"value": 1015, "unit": "hPa"}
